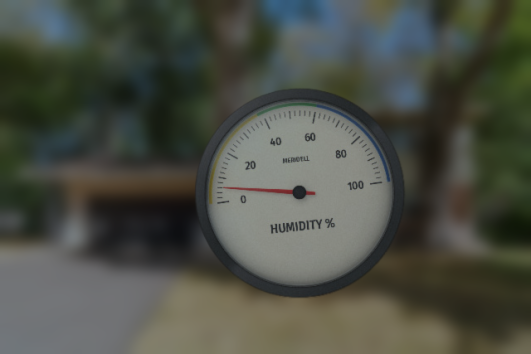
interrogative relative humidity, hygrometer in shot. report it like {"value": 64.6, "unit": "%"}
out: {"value": 6, "unit": "%"}
